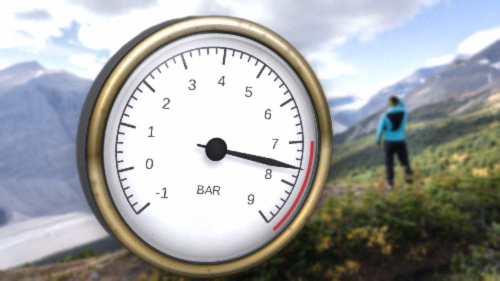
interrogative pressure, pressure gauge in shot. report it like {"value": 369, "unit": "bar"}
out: {"value": 7.6, "unit": "bar"}
